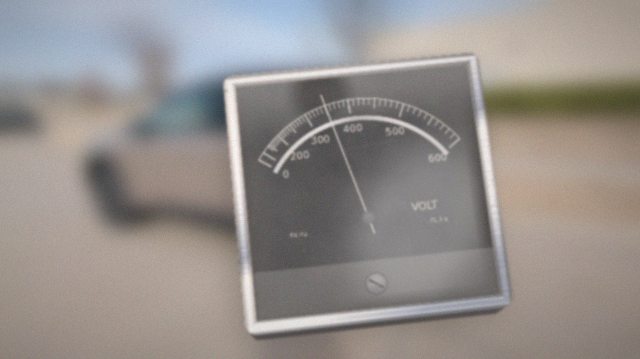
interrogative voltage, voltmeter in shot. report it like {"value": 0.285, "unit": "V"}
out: {"value": 350, "unit": "V"}
